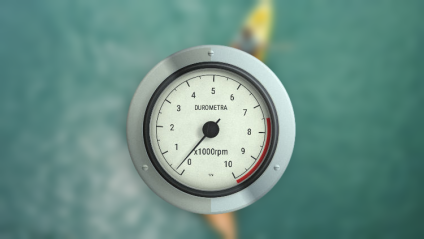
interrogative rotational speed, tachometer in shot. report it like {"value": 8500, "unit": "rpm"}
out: {"value": 250, "unit": "rpm"}
